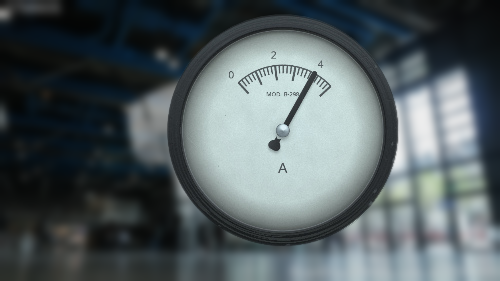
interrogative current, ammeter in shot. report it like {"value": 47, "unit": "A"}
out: {"value": 4, "unit": "A"}
